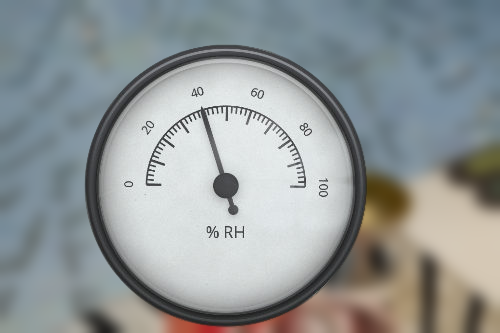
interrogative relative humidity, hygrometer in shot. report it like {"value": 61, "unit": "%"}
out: {"value": 40, "unit": "%"}
